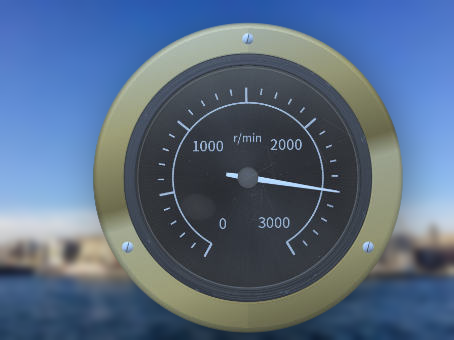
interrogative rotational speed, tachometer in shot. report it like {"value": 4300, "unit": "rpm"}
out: {"value": 2500, "unit": "rpm"}
